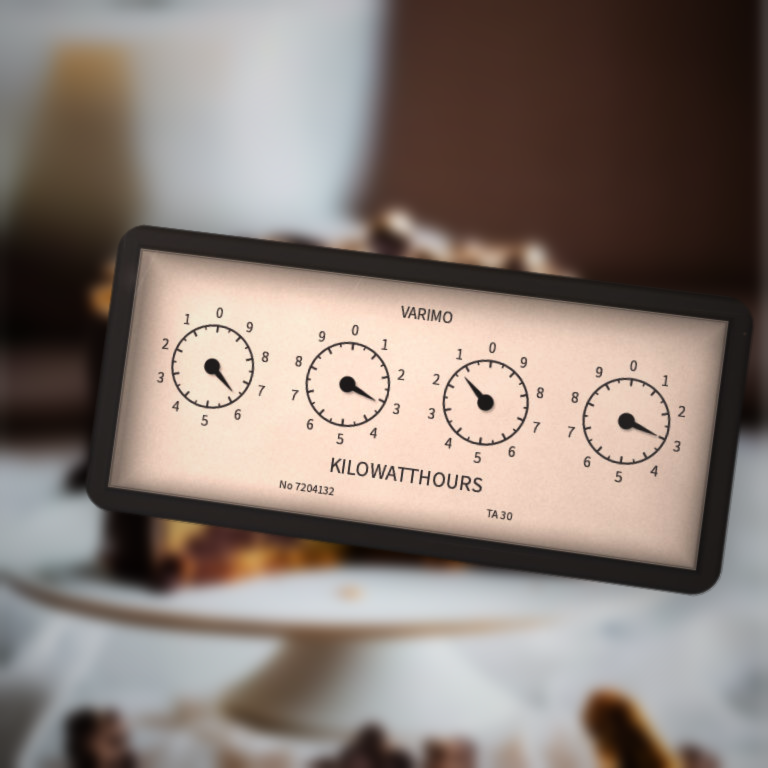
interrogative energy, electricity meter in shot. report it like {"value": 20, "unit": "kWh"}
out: {"value": 6313, "unit": "kWh"}
